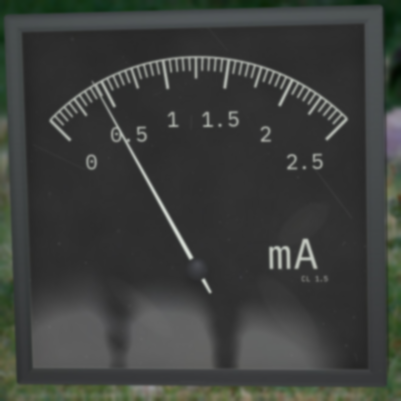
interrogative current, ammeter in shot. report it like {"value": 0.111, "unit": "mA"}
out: {"value": 0.45, "unit": "mA"}
